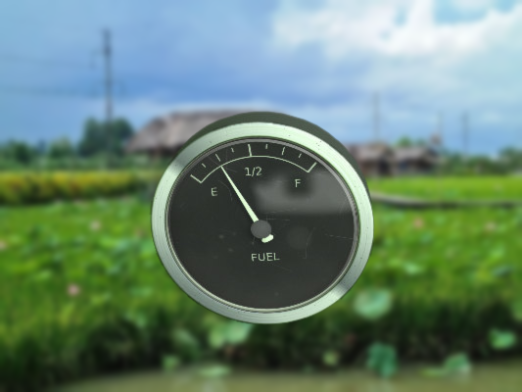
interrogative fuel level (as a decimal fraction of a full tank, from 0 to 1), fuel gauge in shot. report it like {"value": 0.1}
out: {"value": 0.25}
